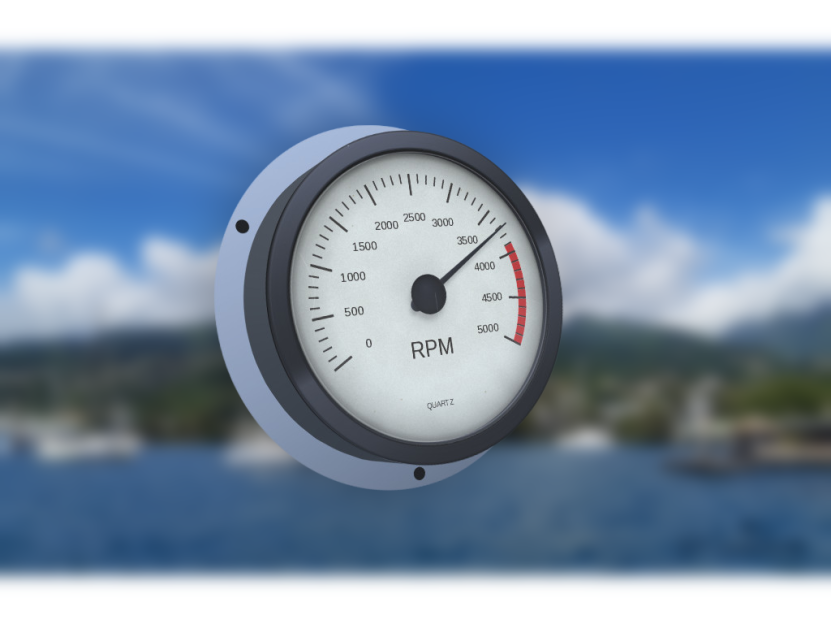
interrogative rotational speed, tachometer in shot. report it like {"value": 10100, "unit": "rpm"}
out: {"value": 3700, "unit": "rpm"}
